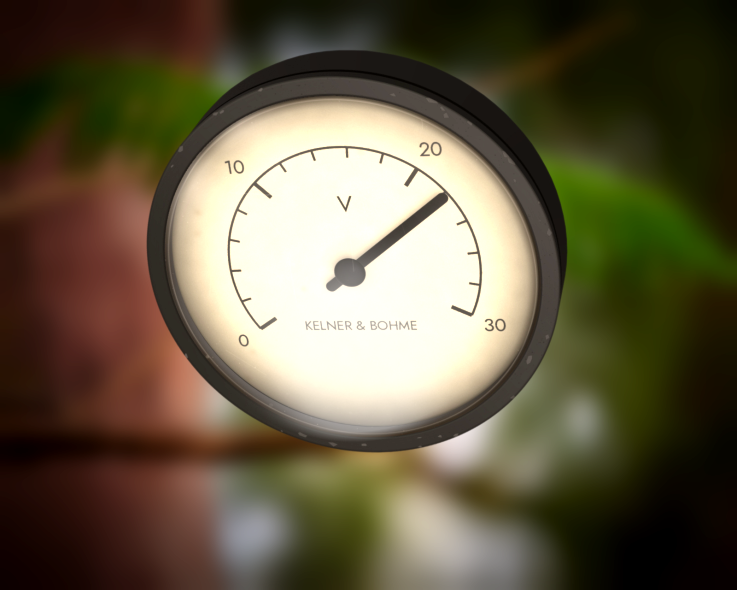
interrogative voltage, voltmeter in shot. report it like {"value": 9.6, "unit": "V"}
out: {"value": 22, "unit": "V"}
